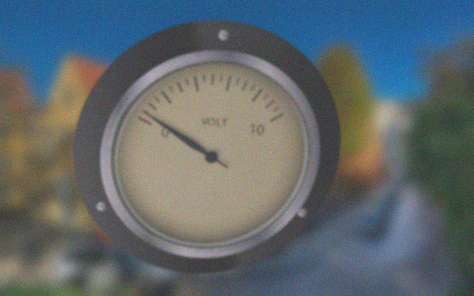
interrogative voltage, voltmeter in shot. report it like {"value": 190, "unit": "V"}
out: {"value": 0.5, "unit": "V"}
